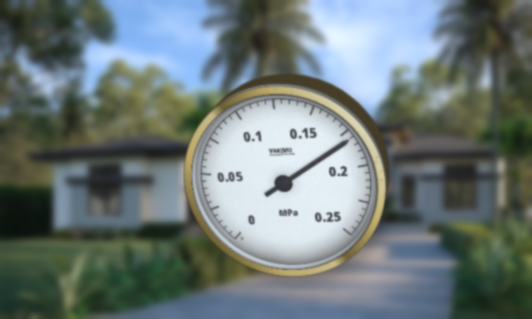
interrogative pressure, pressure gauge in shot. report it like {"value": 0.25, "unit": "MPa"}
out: {"value": 0.18, "unit": "MPa"}
